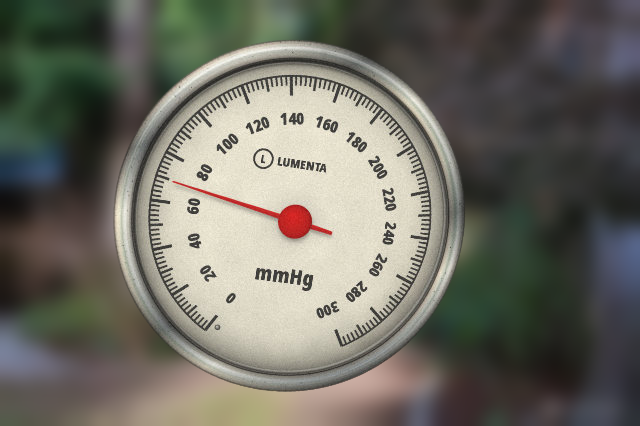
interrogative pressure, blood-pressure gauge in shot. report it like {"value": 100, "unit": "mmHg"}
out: {"value": 70, "unit": "mmHg"}
